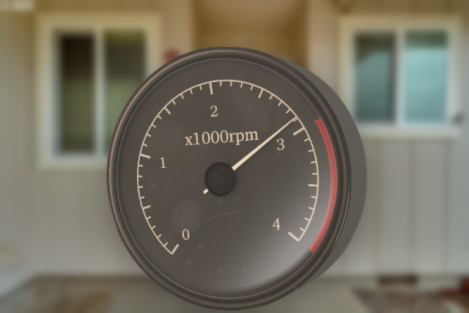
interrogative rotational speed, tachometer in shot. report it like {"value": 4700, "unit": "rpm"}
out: {"value": 2900, "unit": "rpm"}
